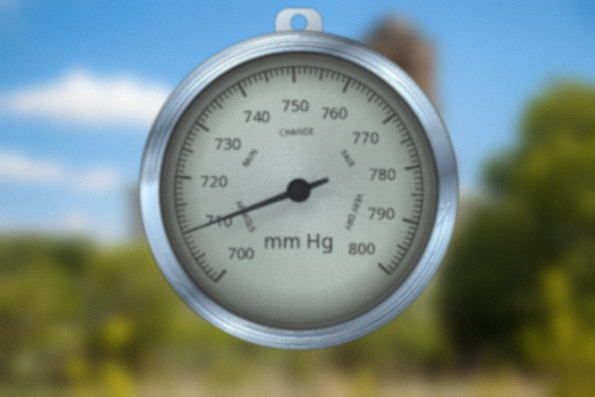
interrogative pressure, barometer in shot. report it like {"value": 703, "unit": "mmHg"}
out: {"value": 710, "unit": "mmHg"}
